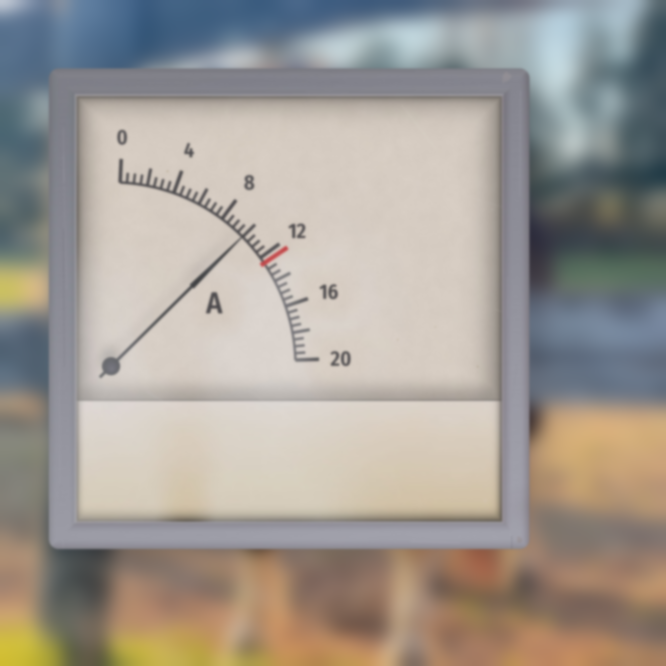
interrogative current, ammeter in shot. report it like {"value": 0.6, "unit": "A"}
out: {"value": 10, "unit": "A"}
